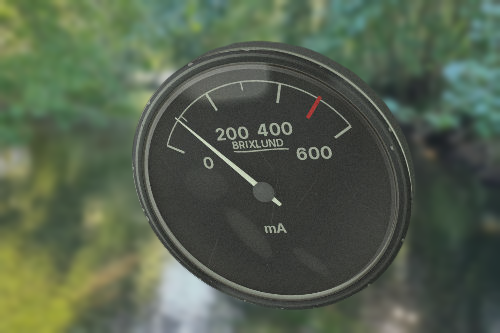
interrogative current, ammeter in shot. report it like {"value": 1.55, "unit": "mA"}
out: {"value": 100, "unit": "mA"}
